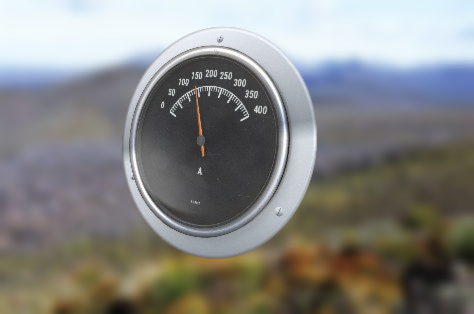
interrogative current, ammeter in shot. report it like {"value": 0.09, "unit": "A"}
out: {"value": 150, "unit": "A"}
